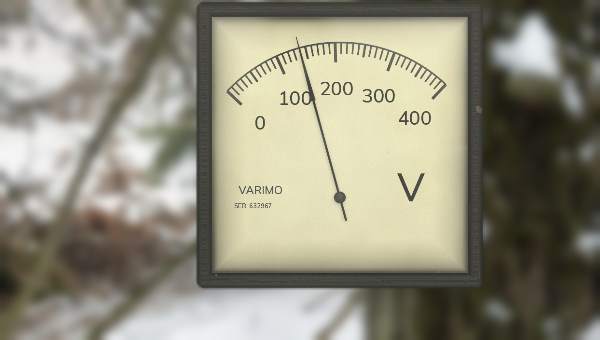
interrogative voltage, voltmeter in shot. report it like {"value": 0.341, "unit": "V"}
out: {"value": 140, "unit": "V"}
